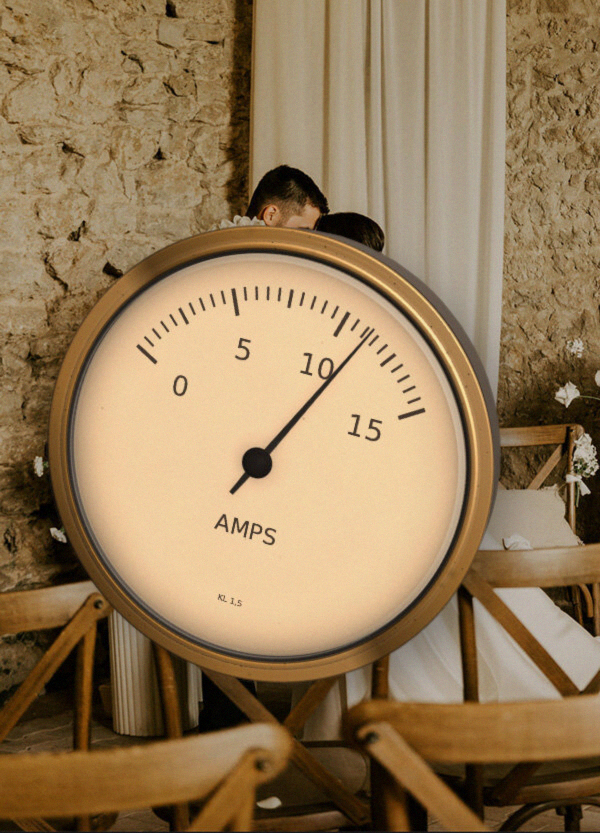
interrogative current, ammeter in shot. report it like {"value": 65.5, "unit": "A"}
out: {"value": 11.25, "unit": "A"}
